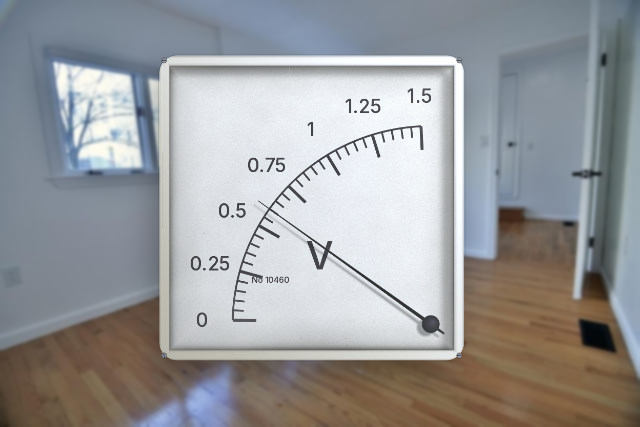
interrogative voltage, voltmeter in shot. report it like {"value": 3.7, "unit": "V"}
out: {"value": 0.6, "unit": "V"}
